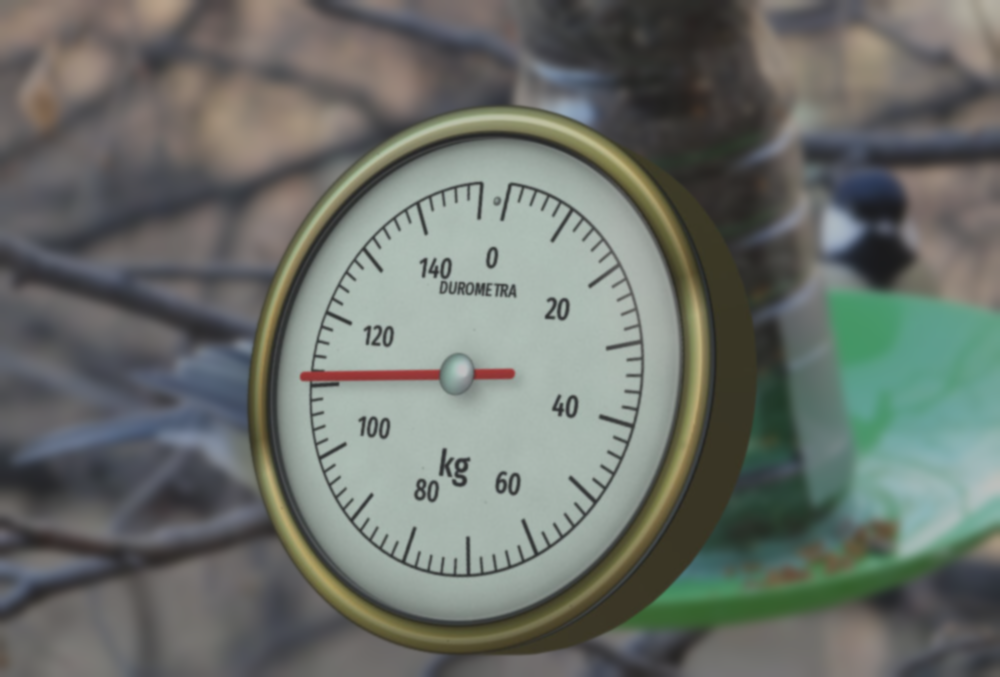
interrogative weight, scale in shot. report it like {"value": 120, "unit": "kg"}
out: {"value": 111, "unit": "kg"}
